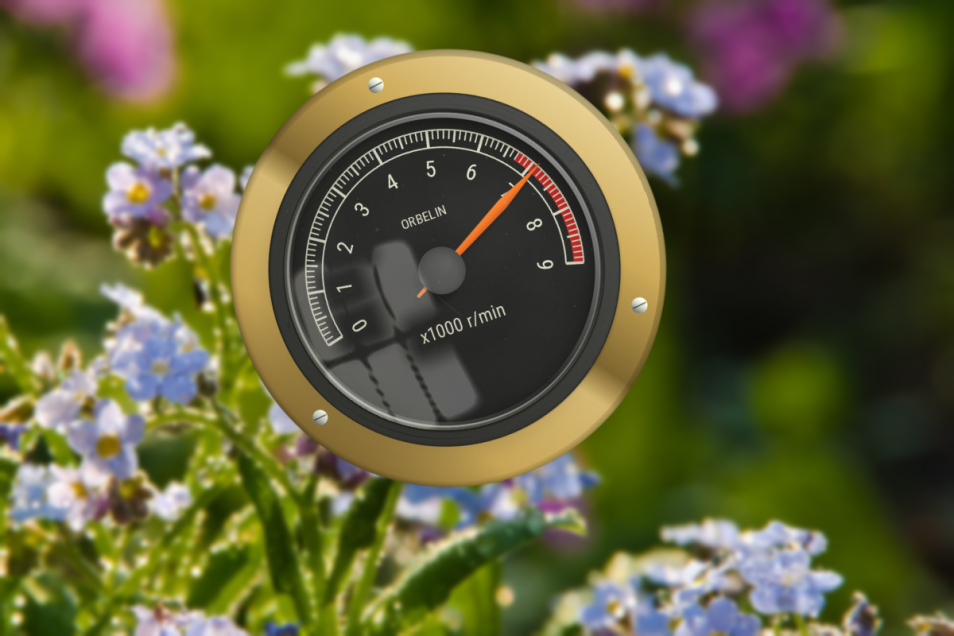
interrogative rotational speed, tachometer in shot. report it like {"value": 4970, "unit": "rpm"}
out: {"value": 7100, "unit": "rpm"}
